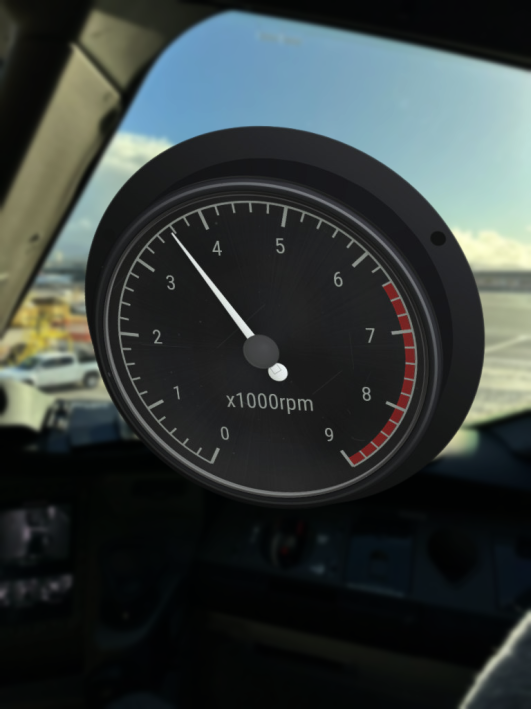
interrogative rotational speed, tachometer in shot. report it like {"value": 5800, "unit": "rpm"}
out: {"value": 3600, "unit": "rpm"}
